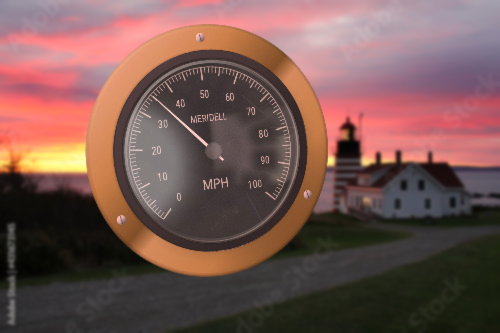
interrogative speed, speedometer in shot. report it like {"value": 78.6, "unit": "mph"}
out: {"value": 35, "unit": "mph"}
